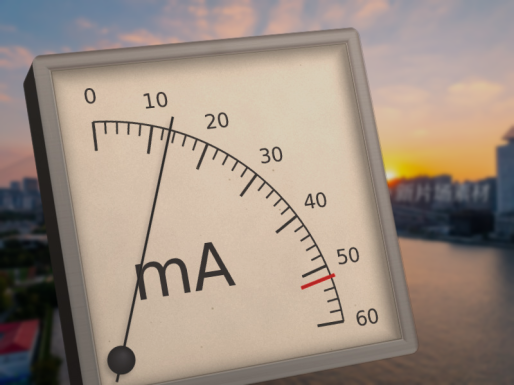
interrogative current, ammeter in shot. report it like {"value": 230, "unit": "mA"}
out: {"value": 13, "unit": "mA"}
